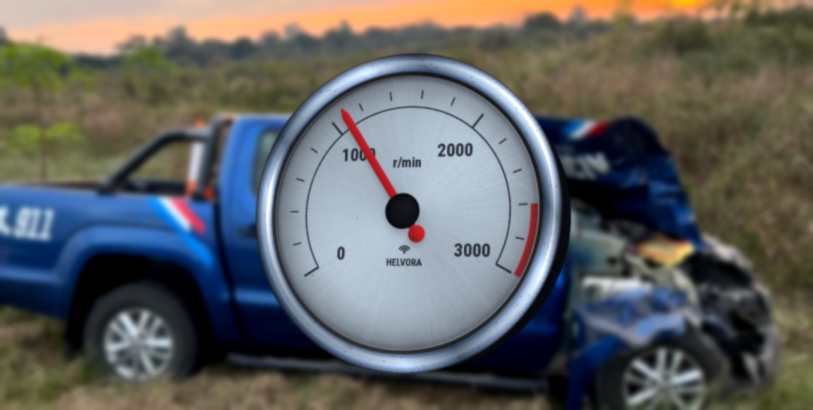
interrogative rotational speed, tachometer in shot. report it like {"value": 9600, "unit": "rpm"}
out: {"value": 1100, "unit": "rpm"}
